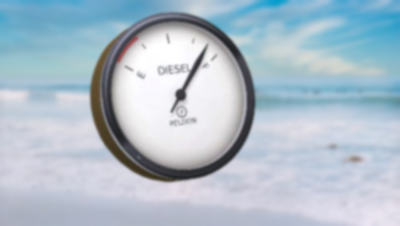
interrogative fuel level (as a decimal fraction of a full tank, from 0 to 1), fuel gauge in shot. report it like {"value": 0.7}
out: {"value": 0.875}
